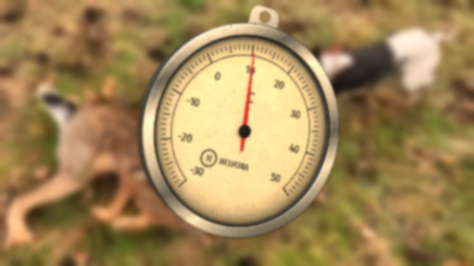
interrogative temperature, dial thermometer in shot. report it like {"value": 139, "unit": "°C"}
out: {"value": 10, "unit": "°C"}
